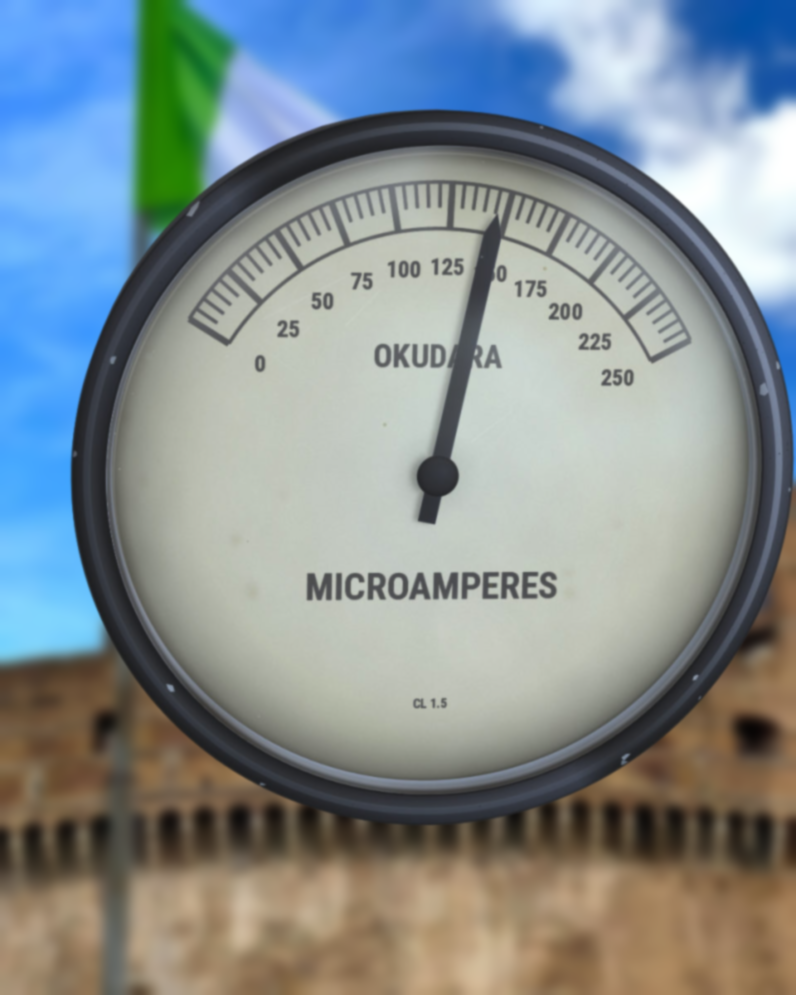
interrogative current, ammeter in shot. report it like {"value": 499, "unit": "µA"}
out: {"value": 145, "unit": "µA"}
